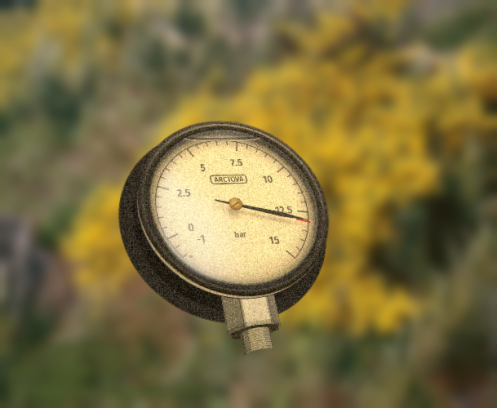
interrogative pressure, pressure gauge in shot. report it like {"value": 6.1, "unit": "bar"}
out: {"value": 13, "unit": "bar"}
